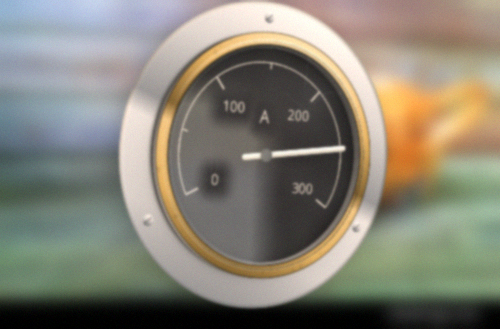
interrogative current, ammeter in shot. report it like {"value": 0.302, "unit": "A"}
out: {"value": 250, "unit": "A"}
